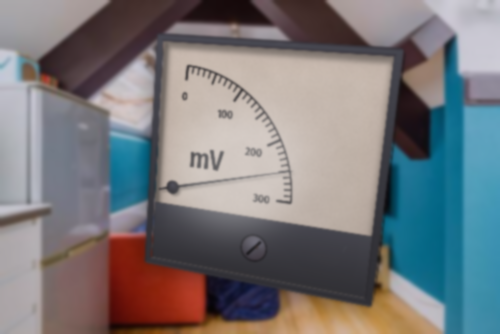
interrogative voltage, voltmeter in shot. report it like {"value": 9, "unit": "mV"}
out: {"value": 250, "unit": "mV"}
